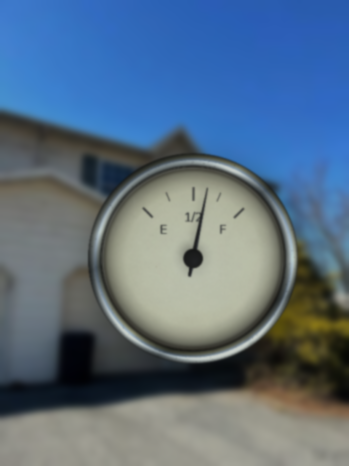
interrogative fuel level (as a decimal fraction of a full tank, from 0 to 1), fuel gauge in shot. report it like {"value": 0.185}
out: {"value": 0.625}
